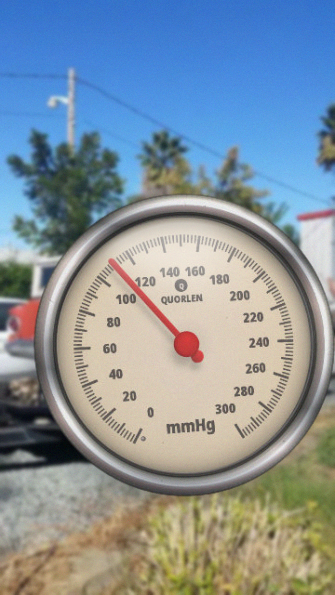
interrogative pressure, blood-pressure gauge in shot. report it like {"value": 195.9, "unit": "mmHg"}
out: {"value": 110, "unit": "mmHg"}
